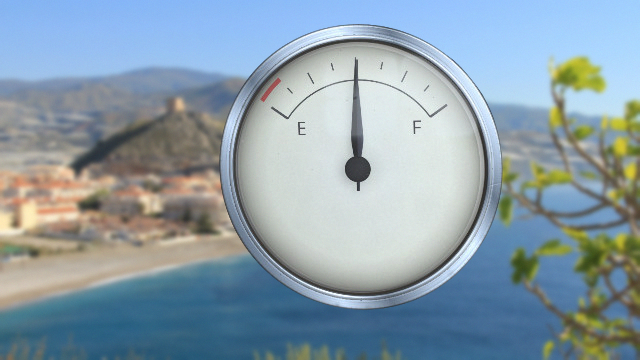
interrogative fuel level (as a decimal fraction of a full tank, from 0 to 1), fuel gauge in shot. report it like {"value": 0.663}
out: {"value": 0.5}
